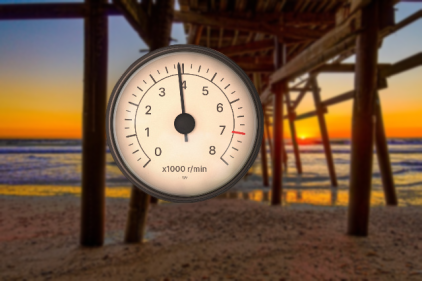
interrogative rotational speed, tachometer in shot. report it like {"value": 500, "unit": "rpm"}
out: {"value": 3875, "unit": "rpm"}
